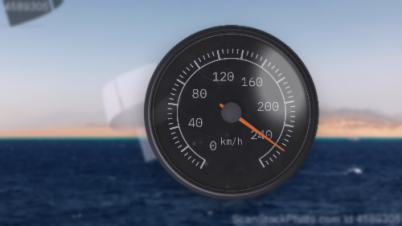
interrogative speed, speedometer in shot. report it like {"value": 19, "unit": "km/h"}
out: {"value": 240, "unit": "km/h"}
